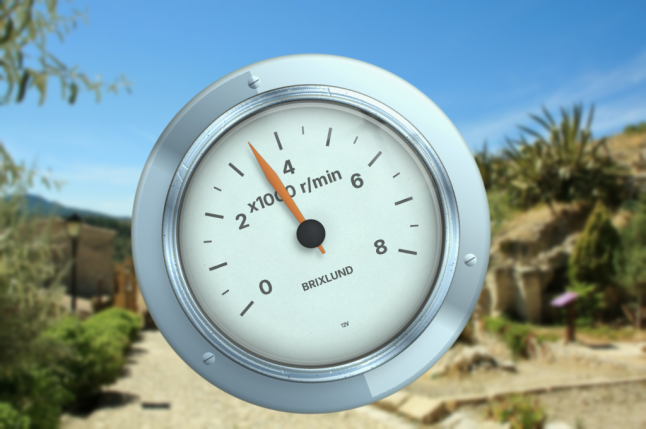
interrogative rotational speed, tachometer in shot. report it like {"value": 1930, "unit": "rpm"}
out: {"value": 3500, "unit": "rpm"}
